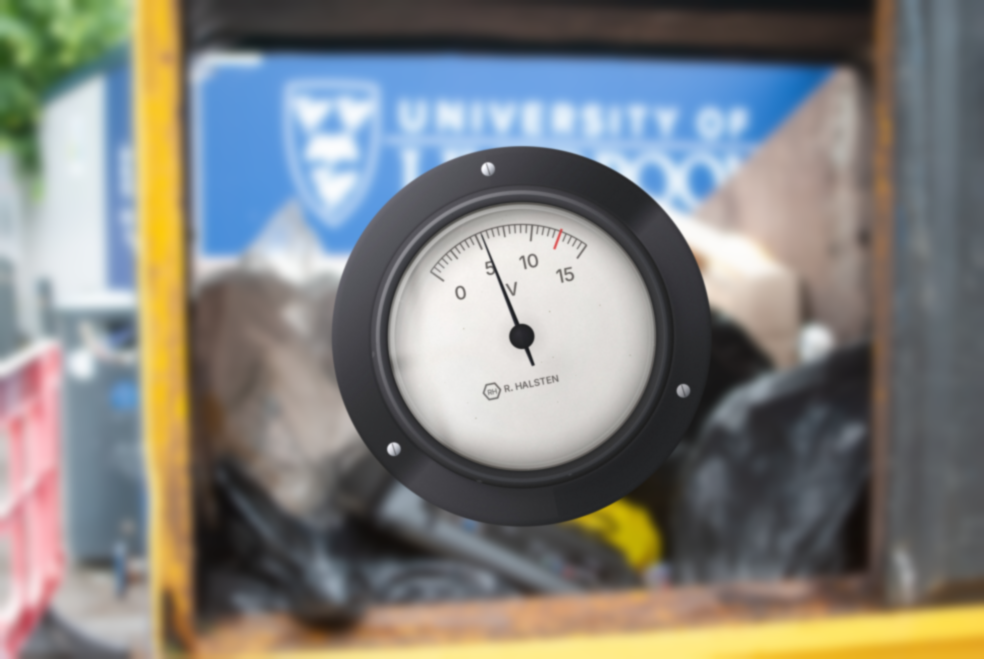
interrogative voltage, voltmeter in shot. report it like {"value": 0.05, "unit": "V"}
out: {"value": 5.5, "unit": "V"}
